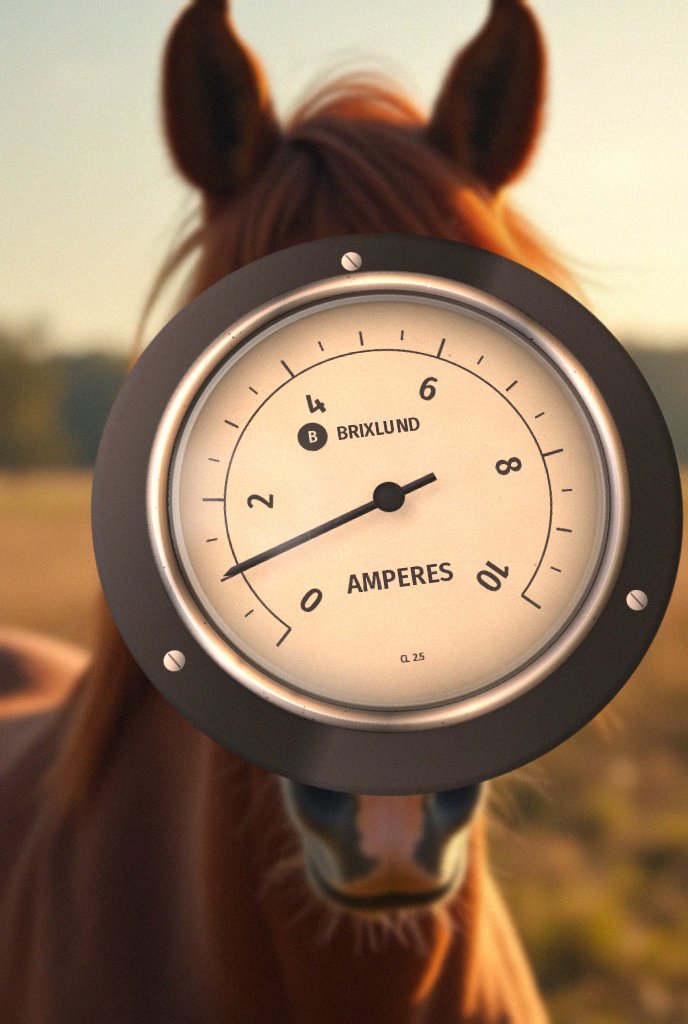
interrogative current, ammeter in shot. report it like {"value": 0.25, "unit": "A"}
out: {"value": 1, "unit": "A"}
